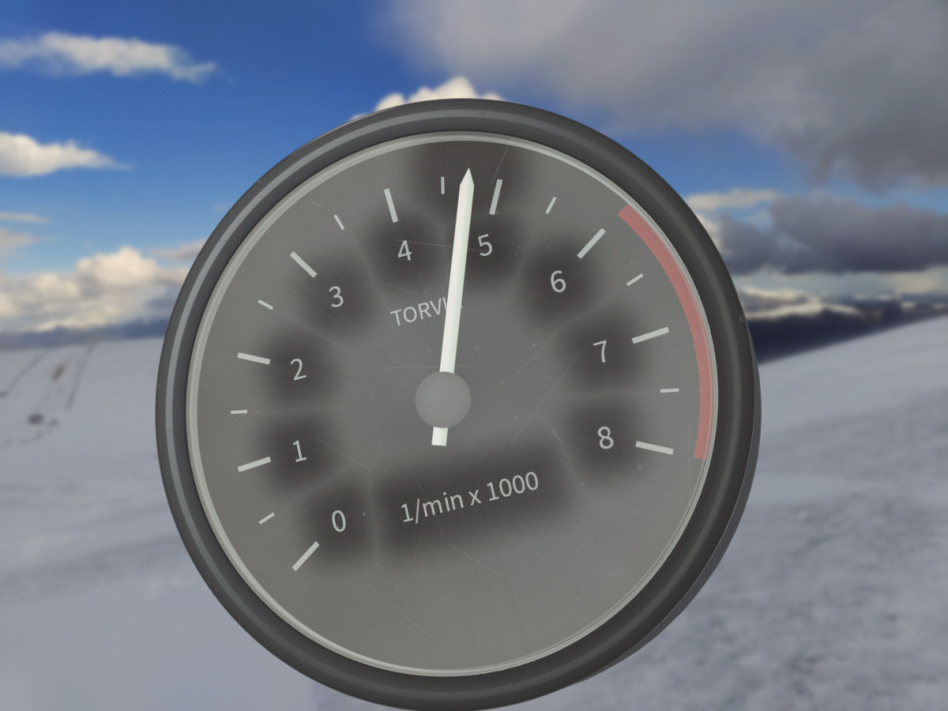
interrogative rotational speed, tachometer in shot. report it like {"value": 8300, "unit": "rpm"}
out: {"value": 4750, "unit": "rpm"}
